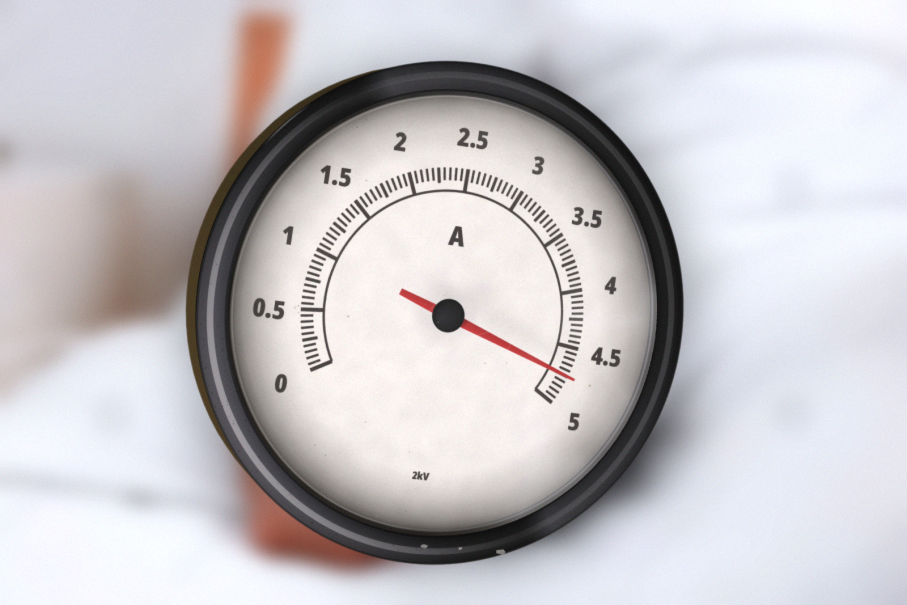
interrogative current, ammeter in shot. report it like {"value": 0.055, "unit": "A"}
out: {"value": 4.75, "unit": "A"}
